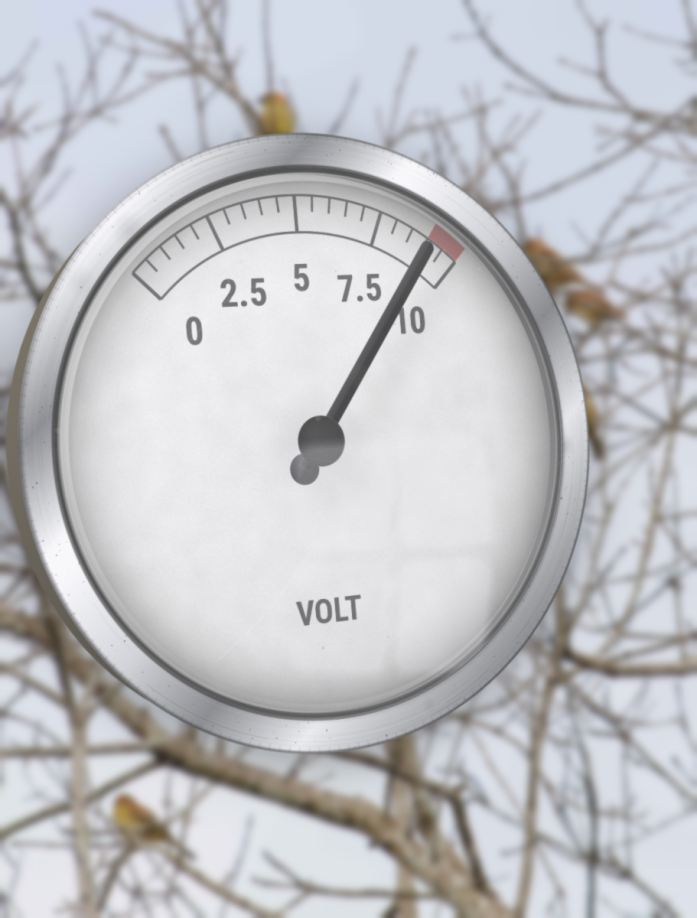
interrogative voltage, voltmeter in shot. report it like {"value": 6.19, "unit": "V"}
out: {"value": 9, "unit": "V"}
